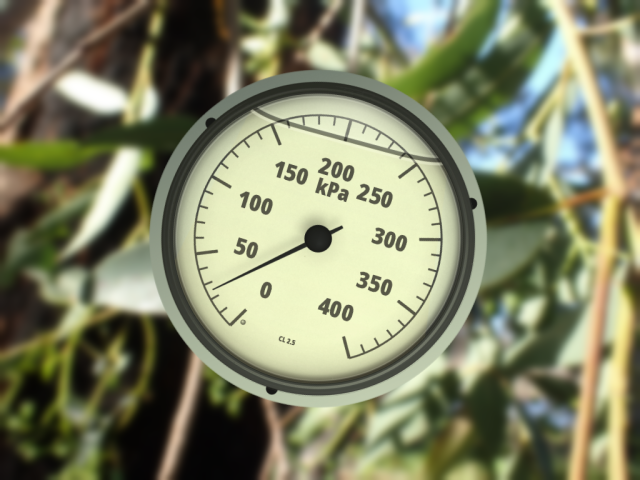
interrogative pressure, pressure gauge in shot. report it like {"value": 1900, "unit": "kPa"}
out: {"value": 25, "unit": "kPa"}
